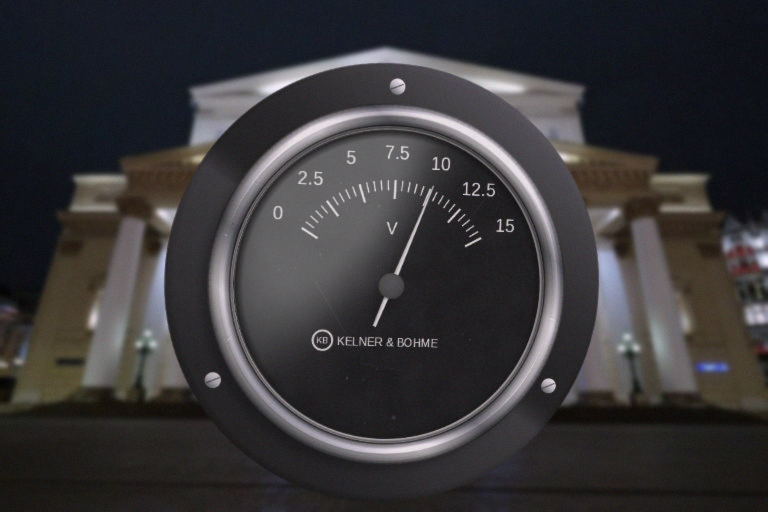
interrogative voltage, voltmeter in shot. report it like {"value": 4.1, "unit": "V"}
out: {"value": 10, "unit": "V"}
